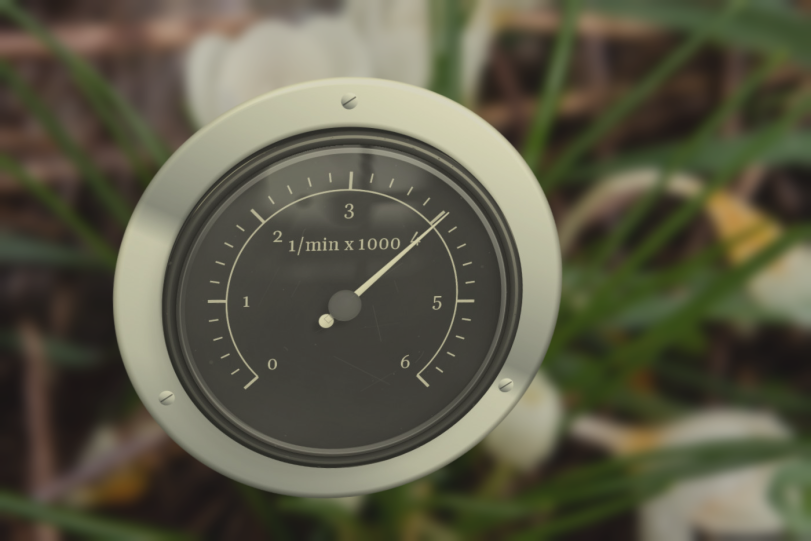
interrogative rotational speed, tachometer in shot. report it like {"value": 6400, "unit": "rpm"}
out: {"value": 4000, "unit": "rpm"}
